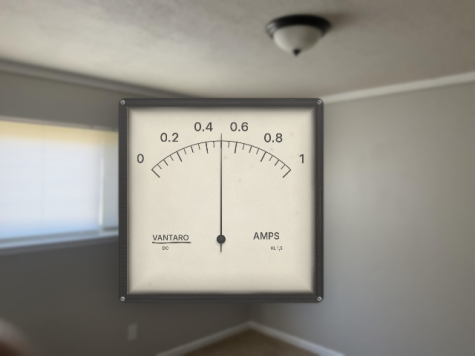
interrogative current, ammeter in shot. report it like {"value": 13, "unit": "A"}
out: {"value": 0.5, "unit": "A"}
